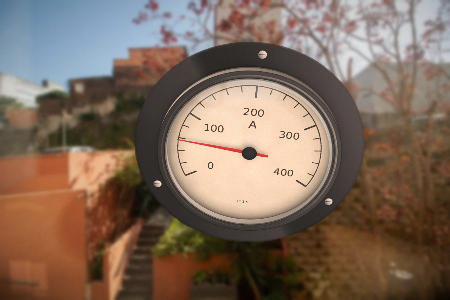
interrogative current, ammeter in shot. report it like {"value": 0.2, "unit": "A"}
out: {"value": 60, "unit": "A"}
